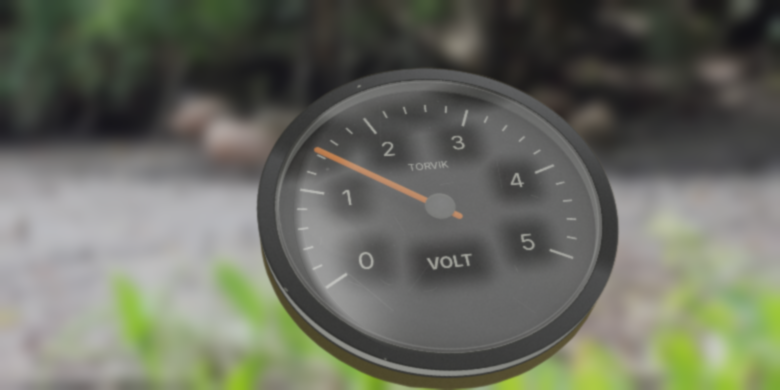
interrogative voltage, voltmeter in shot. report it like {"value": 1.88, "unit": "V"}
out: {"value": 1.4, "unit": "V"}
